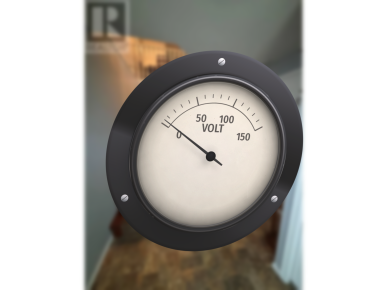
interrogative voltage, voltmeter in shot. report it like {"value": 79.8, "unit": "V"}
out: {"value": 5, "unit": "V"}
